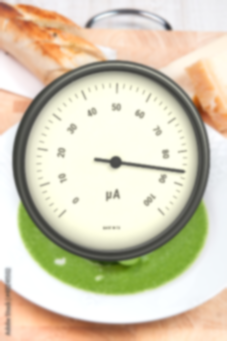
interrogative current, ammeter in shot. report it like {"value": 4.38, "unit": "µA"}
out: {"value": 86, "unit": "µA"}
